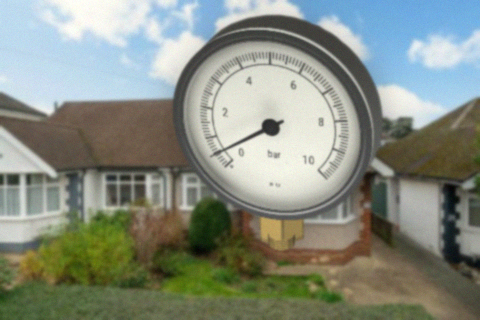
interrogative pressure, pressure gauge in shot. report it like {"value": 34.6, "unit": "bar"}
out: {"value": 0.5, "unit": "bar"}
